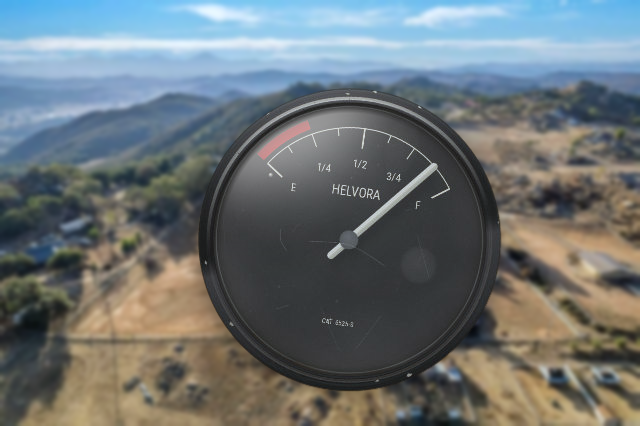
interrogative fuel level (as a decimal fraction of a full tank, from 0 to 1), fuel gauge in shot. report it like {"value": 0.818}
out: {"value": 0.875}
